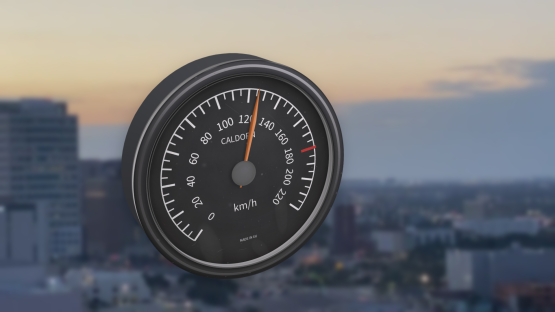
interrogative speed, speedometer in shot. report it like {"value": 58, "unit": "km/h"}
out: {"value": 125, "unit": "km/h"}
